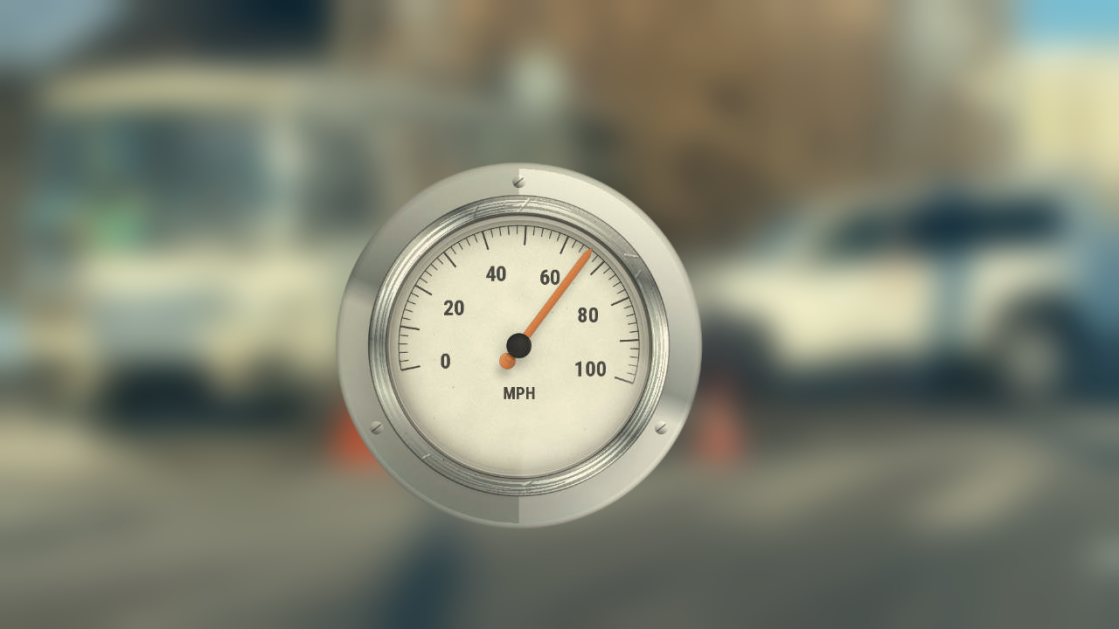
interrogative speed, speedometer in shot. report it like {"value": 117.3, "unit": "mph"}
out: {"value": 66, "unit": "mph"}
